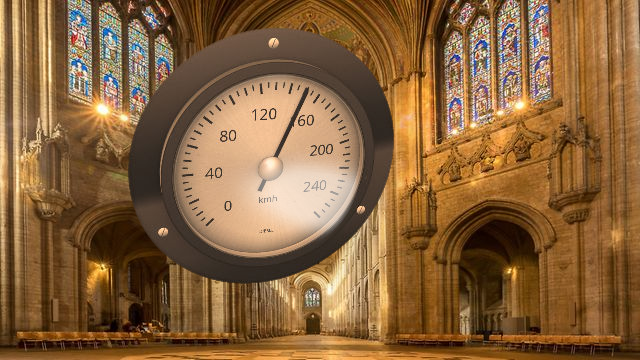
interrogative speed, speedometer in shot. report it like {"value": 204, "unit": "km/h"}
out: {"value": 150, "unit": "km/h"}
